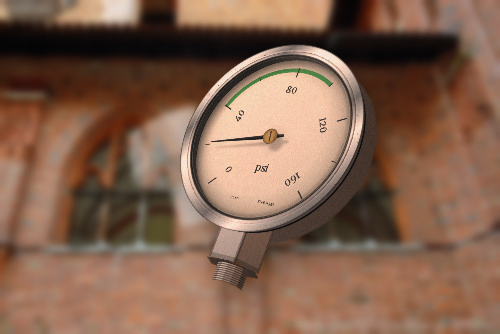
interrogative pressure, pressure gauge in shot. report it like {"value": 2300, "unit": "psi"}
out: {"value": 20, "unit": "psi"}
